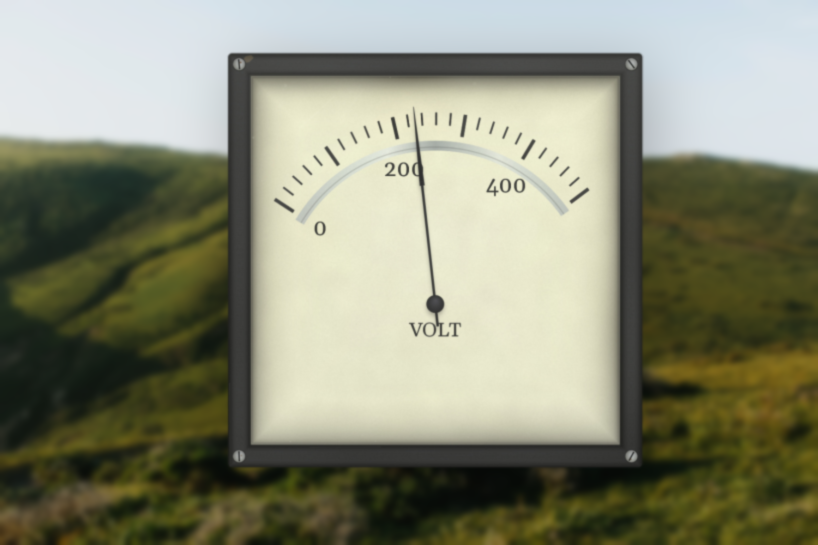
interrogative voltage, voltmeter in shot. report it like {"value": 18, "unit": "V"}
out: {"value": 230, "unit": "V"}
